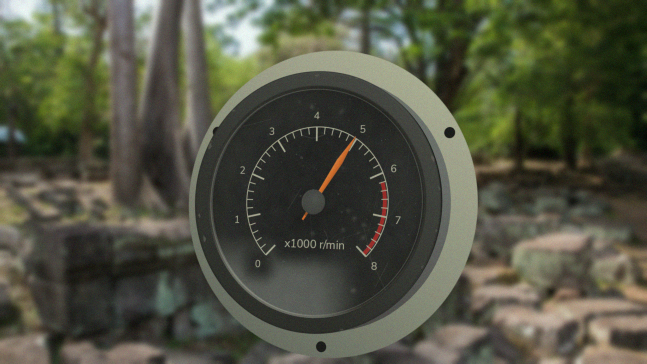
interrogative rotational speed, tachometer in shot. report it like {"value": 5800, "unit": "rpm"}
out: {"value": 5000, "unit": "rpm"}
